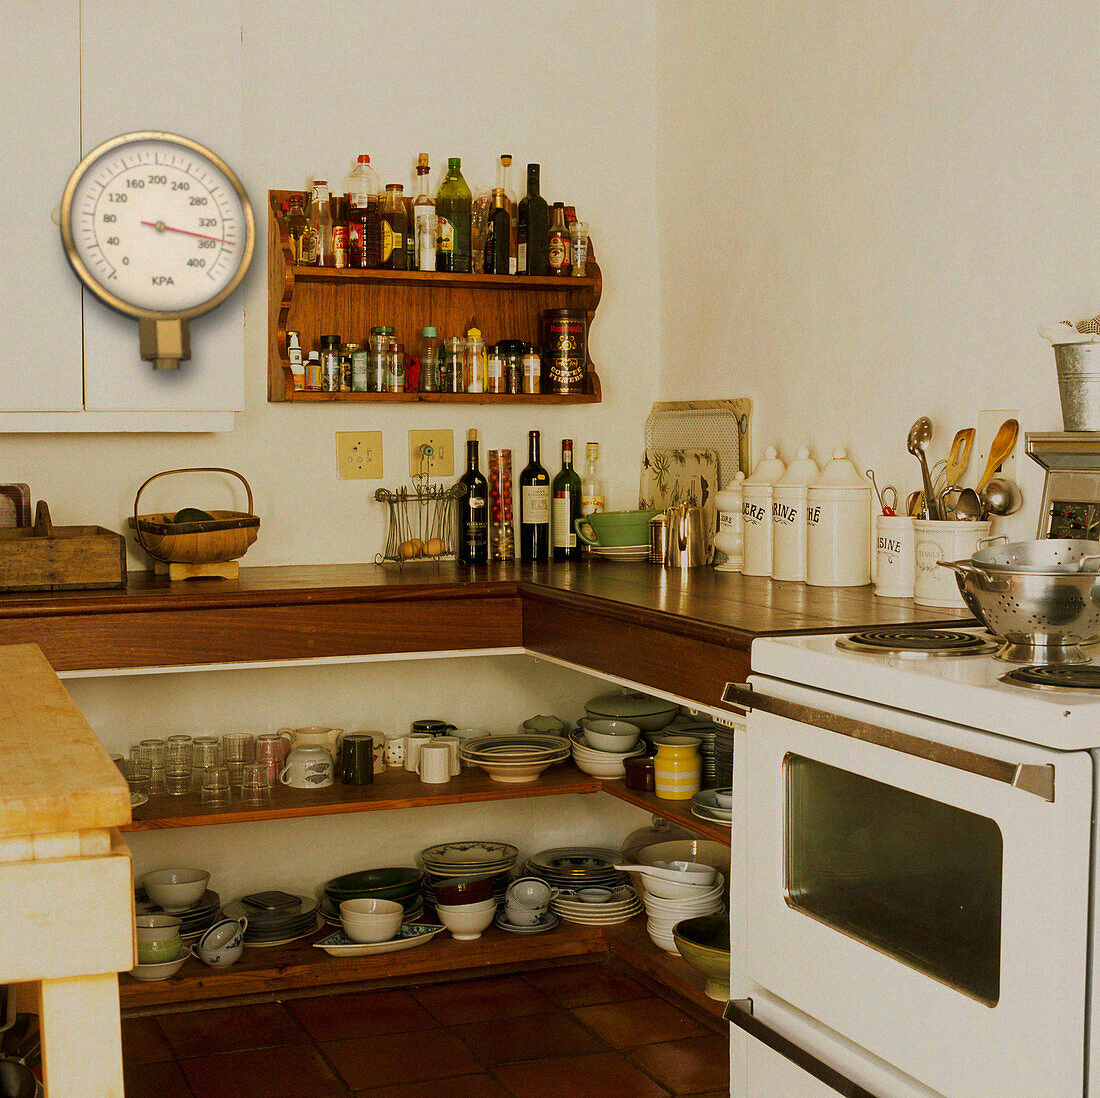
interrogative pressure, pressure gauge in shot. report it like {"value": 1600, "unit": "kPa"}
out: {"value": 350, "unit": "kPa"}
